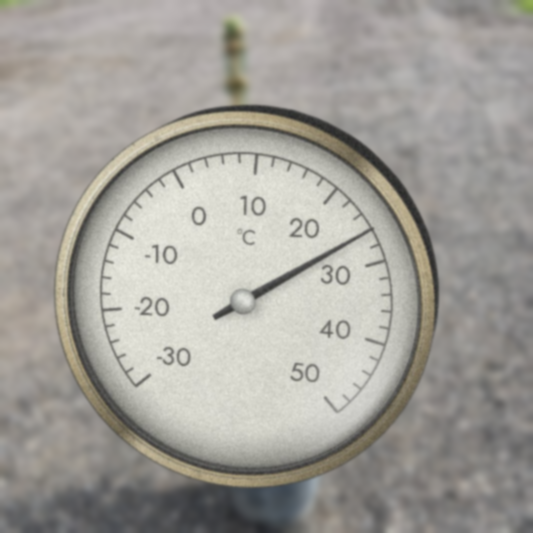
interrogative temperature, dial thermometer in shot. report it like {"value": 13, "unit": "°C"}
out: {"value": 26, "unit": "°C"}
